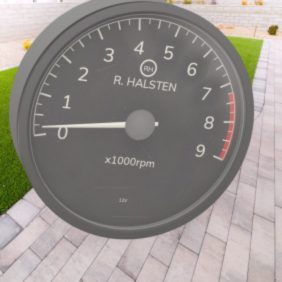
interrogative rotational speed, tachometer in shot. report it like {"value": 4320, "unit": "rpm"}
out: {"value": 250, "unit": "rpm"}
